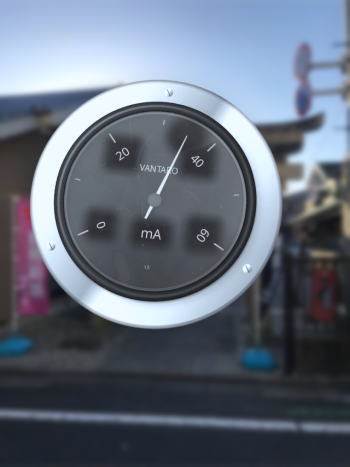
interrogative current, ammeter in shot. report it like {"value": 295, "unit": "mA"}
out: {"value": 35, "unit": "mA"}
